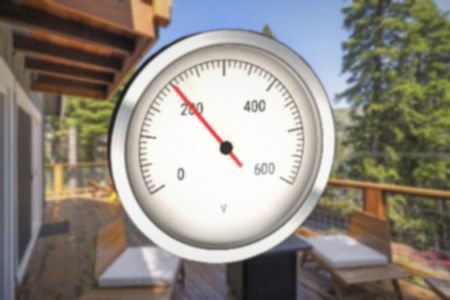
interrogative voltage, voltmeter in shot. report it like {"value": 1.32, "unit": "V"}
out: {"value": 200, "unit": "V"}
